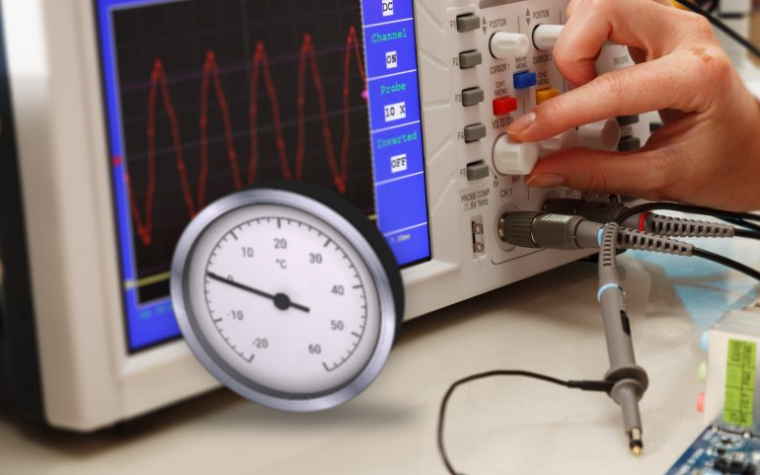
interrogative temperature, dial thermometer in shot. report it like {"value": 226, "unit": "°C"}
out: {"value": 0, "unit": "°C"}
